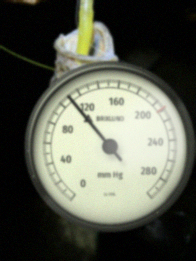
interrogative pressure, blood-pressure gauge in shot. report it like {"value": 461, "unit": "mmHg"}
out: {"value": 110, "unit": "mmHg"}
